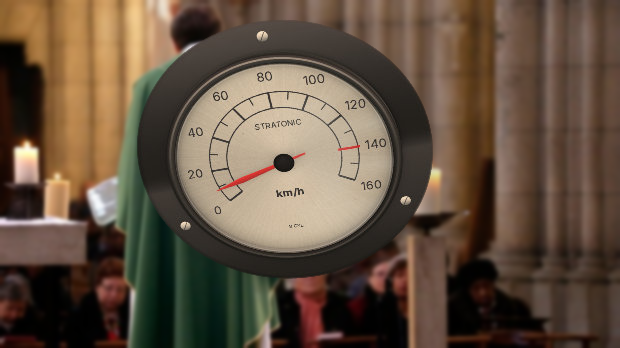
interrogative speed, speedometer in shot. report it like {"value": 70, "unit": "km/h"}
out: {"value": 10, "unit": "km/h"}
